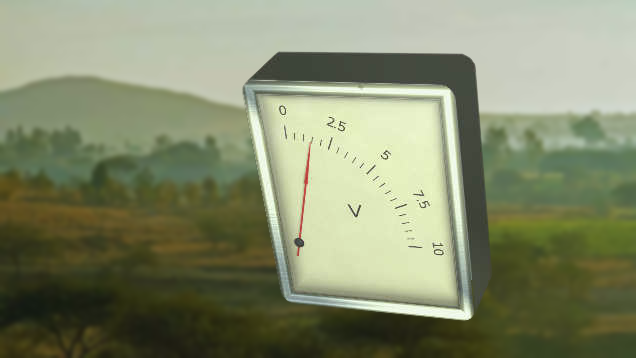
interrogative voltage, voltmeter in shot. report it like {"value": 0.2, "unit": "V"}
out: {"value": 1.5, "unit": "V"}
